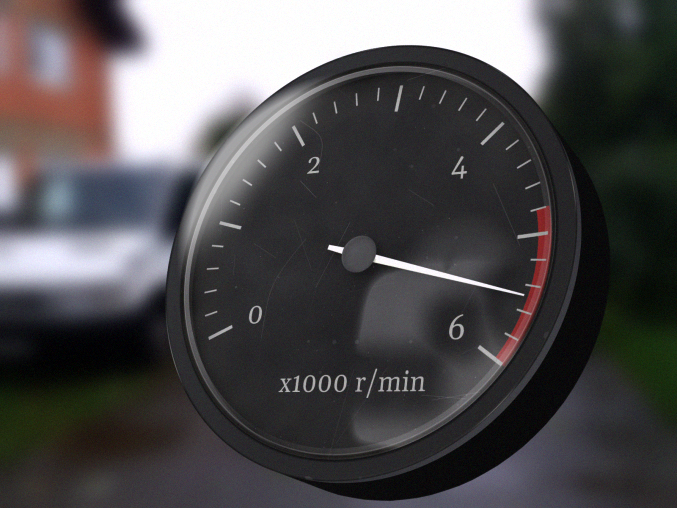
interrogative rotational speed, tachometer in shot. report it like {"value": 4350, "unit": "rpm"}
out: {"value": 5500, "unit": "rpm"}
